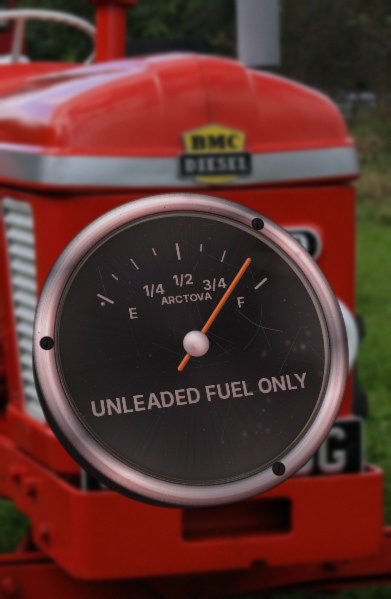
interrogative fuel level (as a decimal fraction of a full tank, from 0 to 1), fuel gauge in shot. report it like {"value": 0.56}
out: {"value": 0.875}
